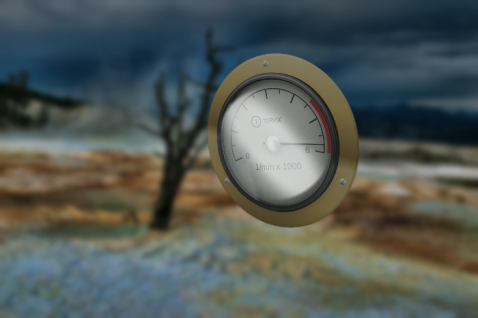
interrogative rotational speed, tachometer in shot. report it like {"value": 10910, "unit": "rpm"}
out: {"value": 5750, "unit": "rpm"}
